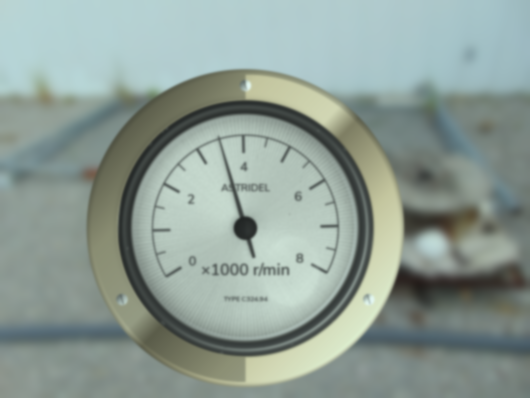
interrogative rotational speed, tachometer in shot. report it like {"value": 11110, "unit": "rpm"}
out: {"value": 3500, "unit": "rpm"}
